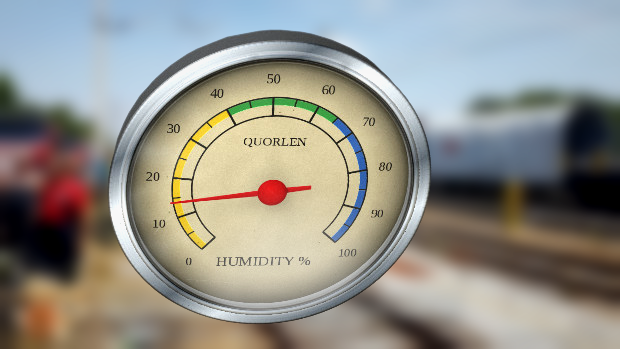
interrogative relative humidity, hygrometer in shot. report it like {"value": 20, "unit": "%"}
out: {"value": 15, "unit": "%"}
